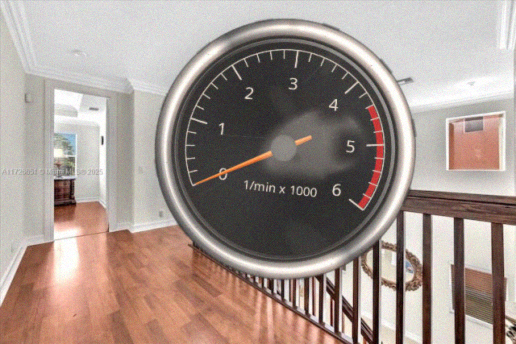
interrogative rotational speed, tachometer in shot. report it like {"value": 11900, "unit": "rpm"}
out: {"value": 0, "unit": "rpm"}
